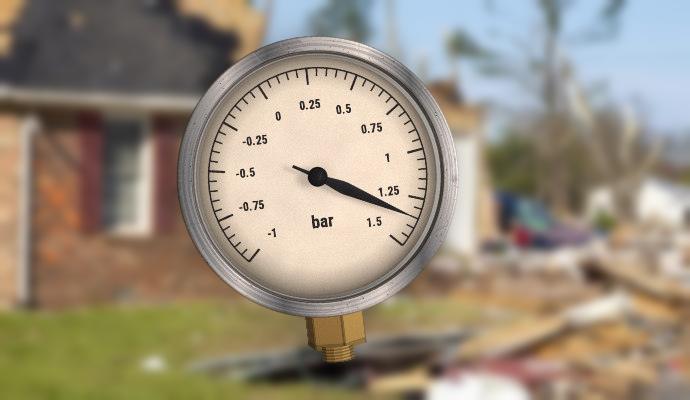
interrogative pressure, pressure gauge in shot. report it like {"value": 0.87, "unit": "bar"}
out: {"value": 1.35, "unit": "bar"}
